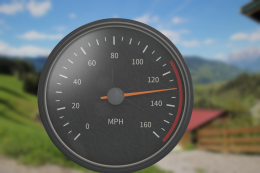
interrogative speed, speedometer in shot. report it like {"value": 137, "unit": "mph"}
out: {"value": 130, "unit": "mph"}
